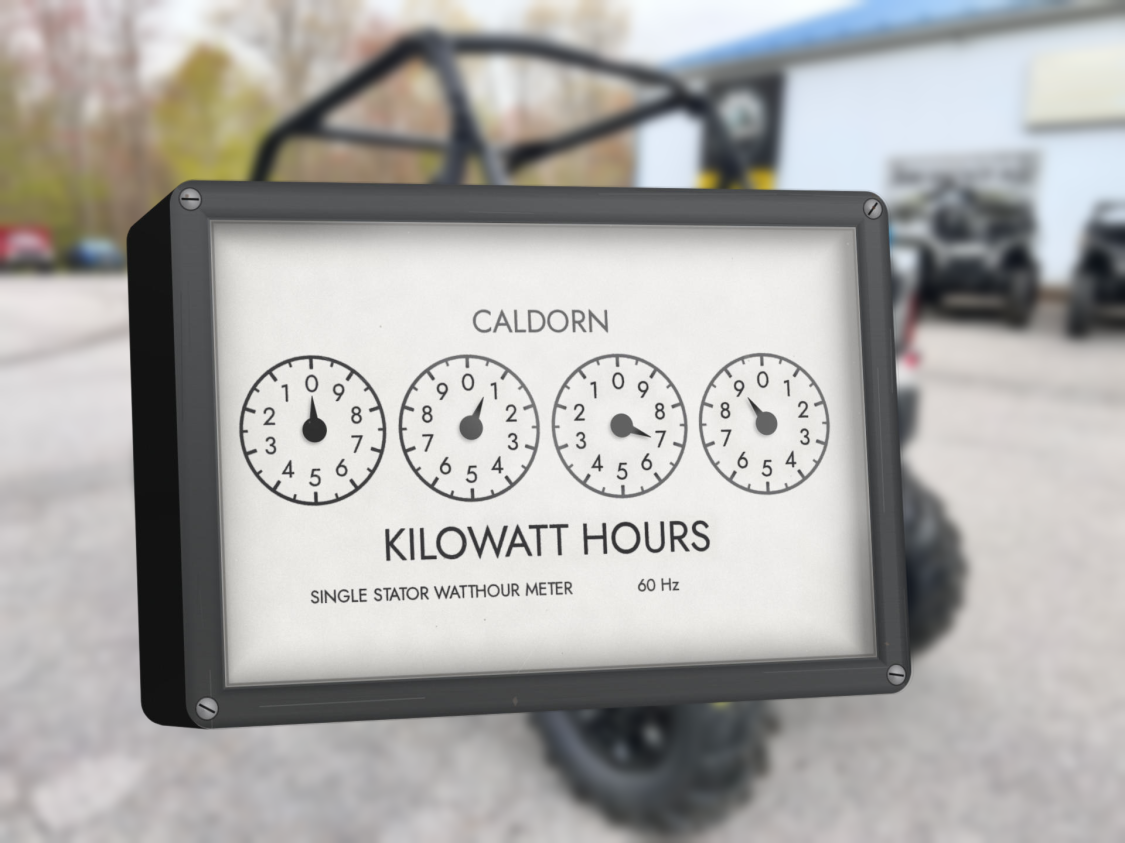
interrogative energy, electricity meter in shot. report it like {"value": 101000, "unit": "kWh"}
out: {"value": 69, "unit": "kWh"}
